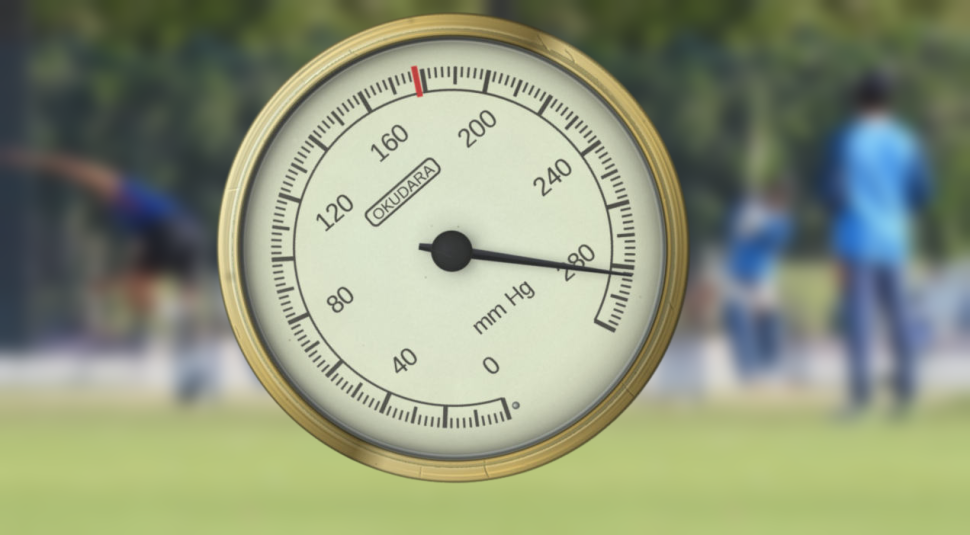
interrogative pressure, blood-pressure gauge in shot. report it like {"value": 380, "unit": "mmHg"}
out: {"value": 282, "unit": "mmHg"}
